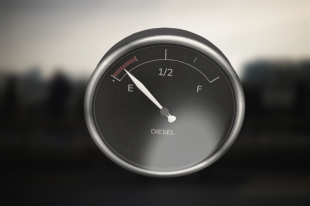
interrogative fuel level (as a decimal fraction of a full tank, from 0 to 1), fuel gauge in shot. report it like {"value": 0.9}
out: {"value": 0.125}
